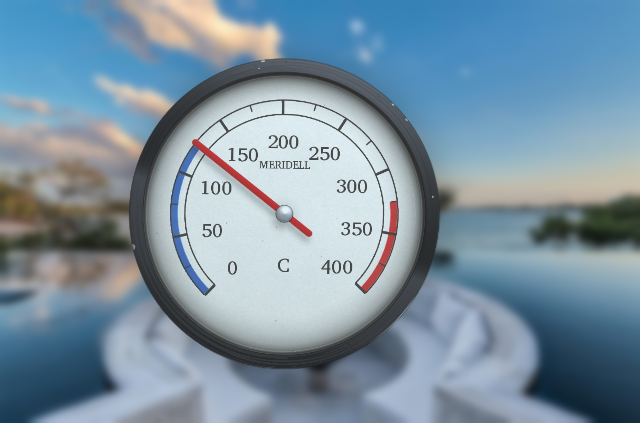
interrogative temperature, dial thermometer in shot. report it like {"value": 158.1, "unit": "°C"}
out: {"value": 125, "unit": "°C"}
